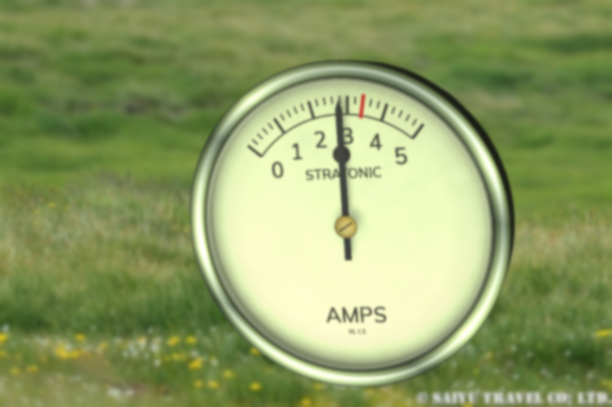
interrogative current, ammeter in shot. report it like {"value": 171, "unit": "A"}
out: {"value": 2.8, "unit": "A"}
